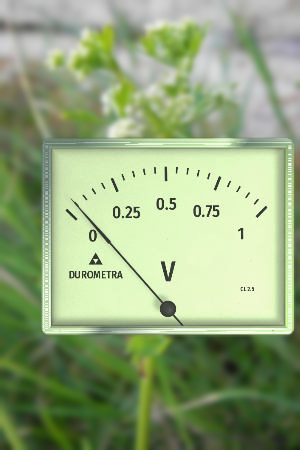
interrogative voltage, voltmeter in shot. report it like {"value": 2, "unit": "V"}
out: {"value": 0.05, "unit": "V"}
